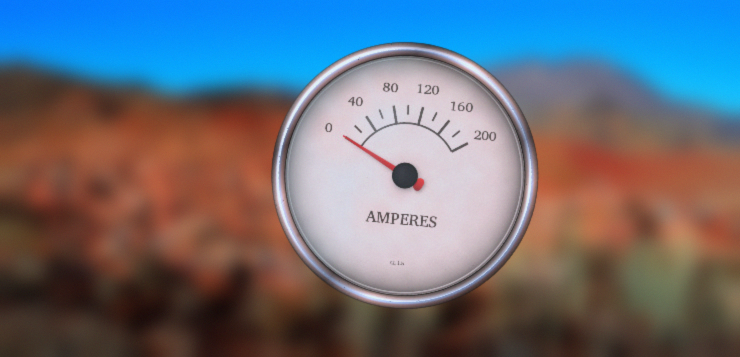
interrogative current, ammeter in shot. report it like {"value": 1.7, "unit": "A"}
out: {"value": 0, "unit": "A"}
